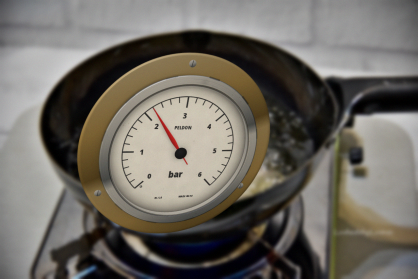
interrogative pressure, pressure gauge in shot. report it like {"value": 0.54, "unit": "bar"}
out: {"value": 2.2, "unit": "bar"}
